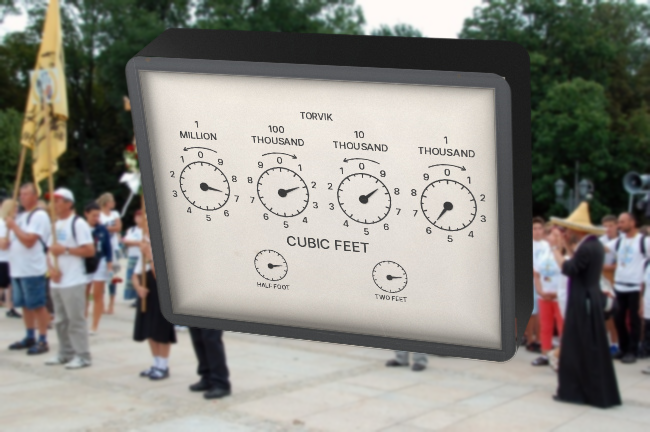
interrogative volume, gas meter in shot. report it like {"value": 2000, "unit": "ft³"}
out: {"value": 718600, "unit": "ft³"}
